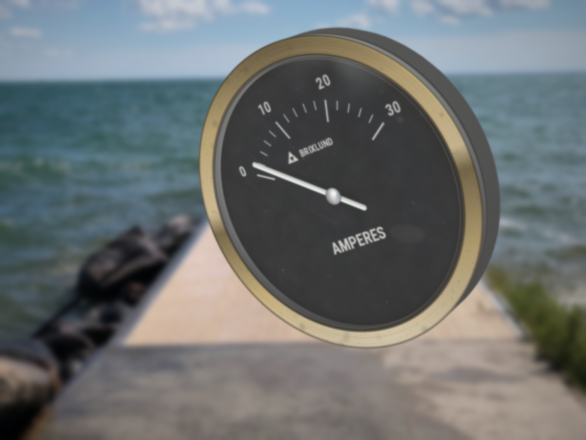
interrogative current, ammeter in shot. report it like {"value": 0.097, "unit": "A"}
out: {"value": 2, "unit": "A"}
